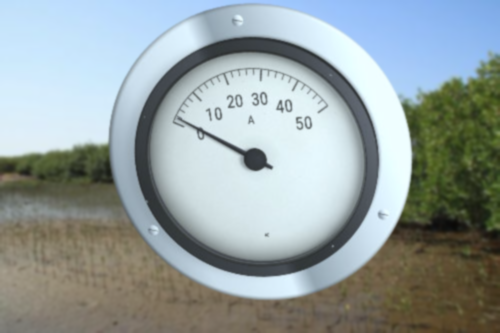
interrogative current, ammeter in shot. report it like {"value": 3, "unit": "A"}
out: {"value": 2, "unit": "A"}
